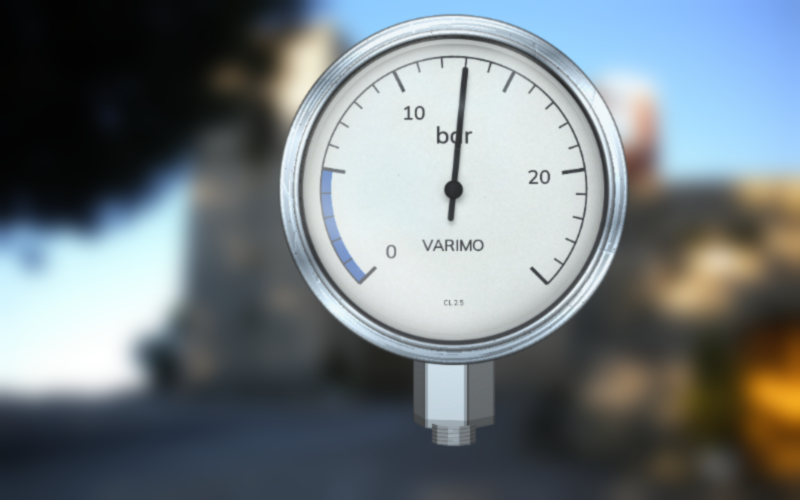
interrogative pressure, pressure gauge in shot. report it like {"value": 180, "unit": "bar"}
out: {"value": 13, "unit": "bar"}
